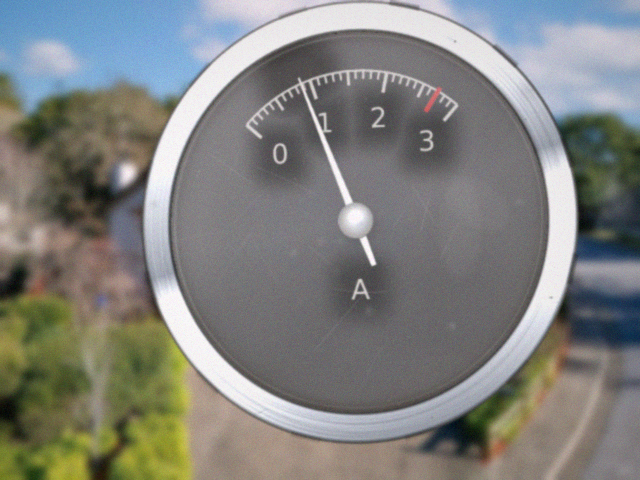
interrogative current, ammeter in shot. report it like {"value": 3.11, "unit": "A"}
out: {"value": 0.9, "unit": "A"}
